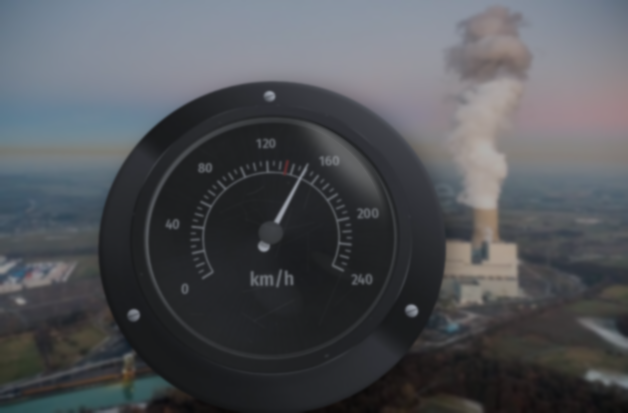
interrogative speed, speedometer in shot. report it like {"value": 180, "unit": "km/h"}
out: {"value": 150, "unit": "km/h"}
